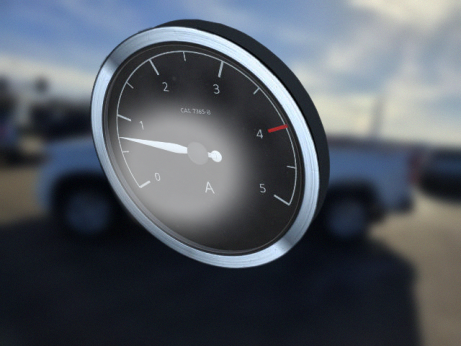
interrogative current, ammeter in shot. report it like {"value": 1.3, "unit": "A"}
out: {"value": 0.75, "unit": "A"}
